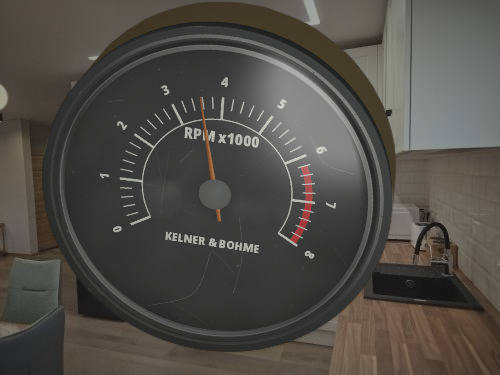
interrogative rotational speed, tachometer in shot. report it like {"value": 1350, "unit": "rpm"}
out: {"value": 3600, "unit": "rpm"}
